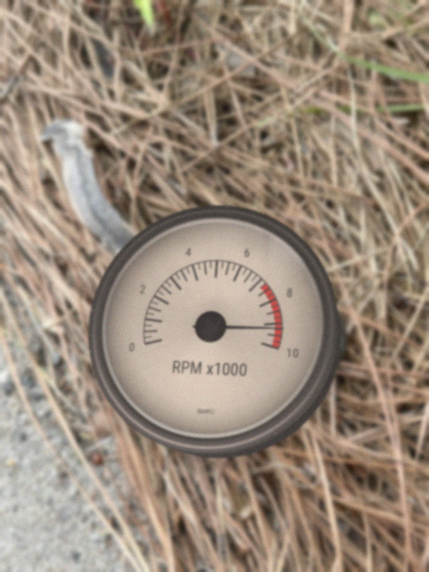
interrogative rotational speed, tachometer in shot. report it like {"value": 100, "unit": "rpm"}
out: {"value": 9250, "unit": "rpm"}
